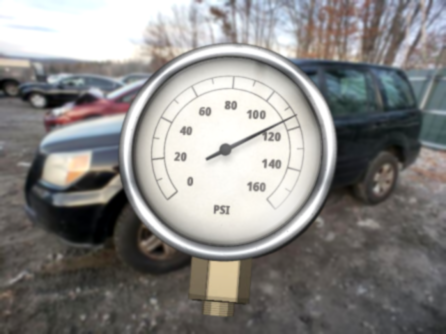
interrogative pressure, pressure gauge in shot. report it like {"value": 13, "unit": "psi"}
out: {"value": 115, "unit": "psi"}
